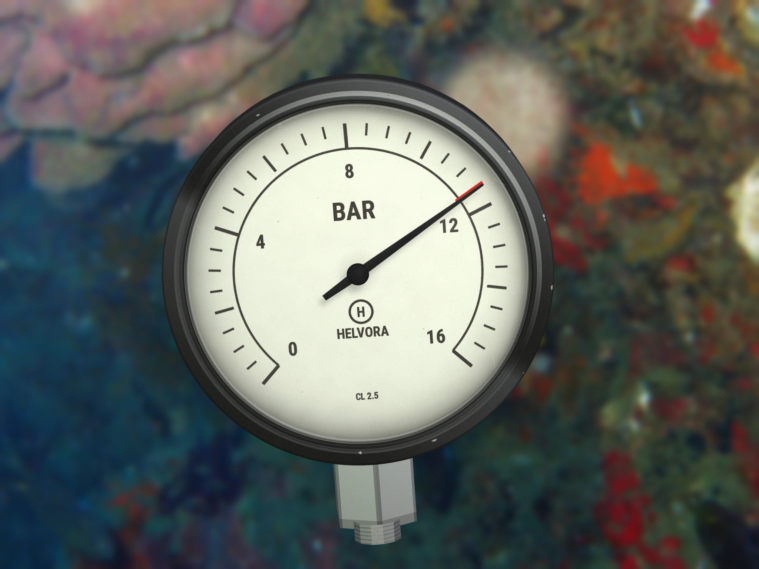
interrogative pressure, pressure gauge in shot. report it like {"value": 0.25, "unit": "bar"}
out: {"value": 11.5, "unit": "bar"}
